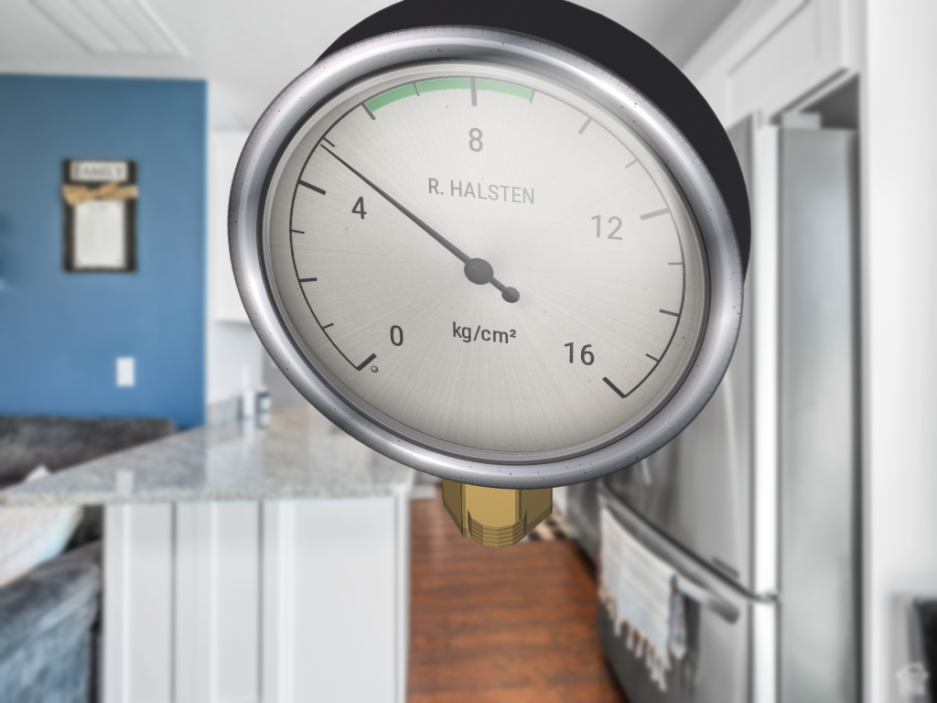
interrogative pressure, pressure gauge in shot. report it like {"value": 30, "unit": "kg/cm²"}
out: {"value": 5, "unit": "kg/cm²"}
